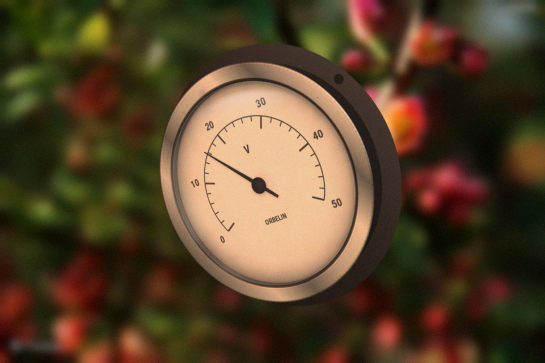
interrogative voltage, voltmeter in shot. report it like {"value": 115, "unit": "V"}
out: {"value": 16, "unit": "V"}
